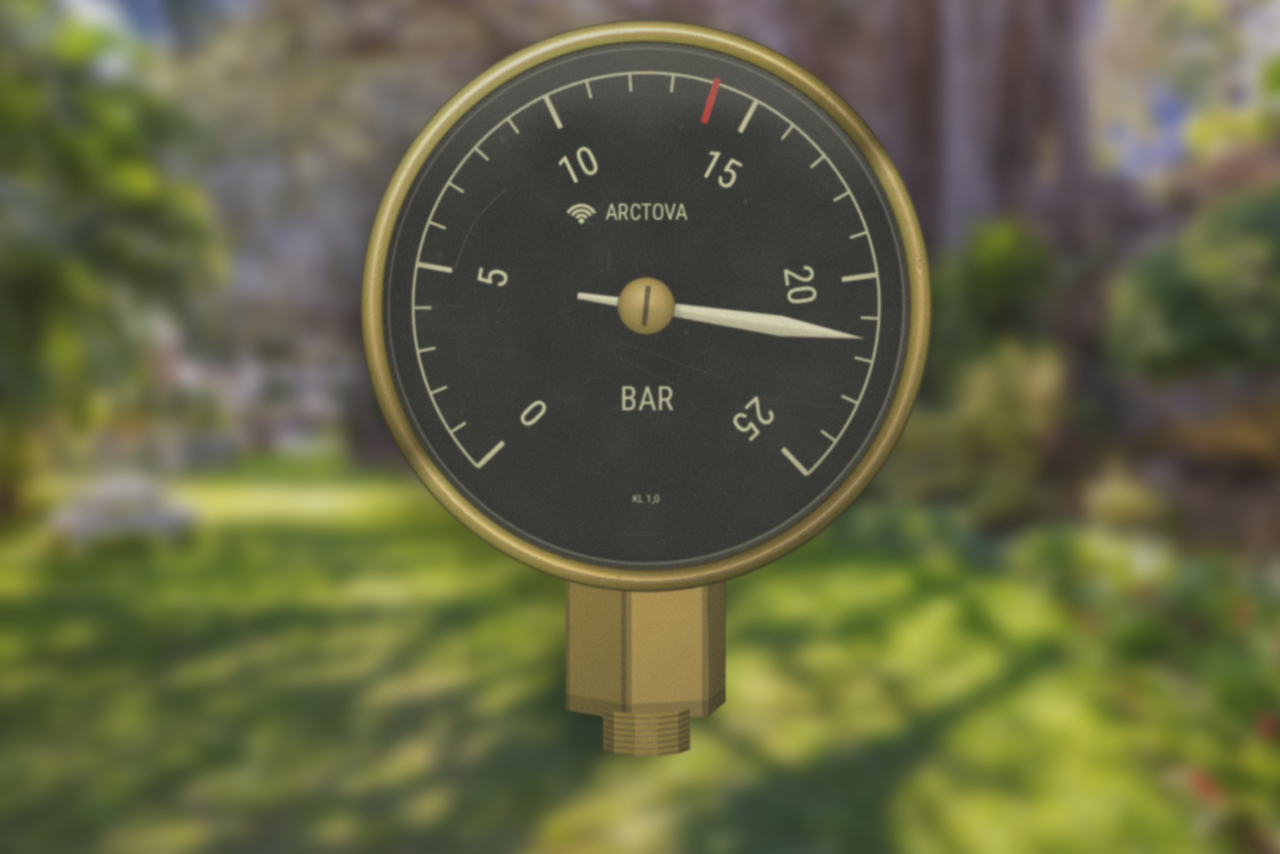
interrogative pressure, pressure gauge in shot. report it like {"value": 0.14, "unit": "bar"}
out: {"value": 21.5, "unit": "bar"}
